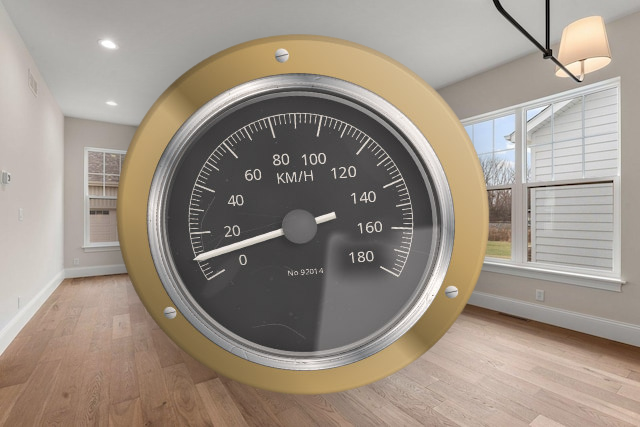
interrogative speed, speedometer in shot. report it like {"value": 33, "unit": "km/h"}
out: {"value": 10, "unit": "km/h"}
